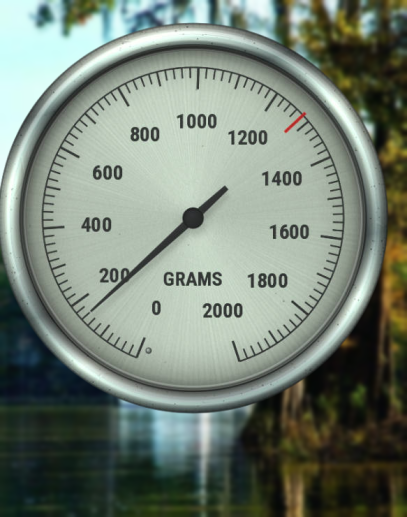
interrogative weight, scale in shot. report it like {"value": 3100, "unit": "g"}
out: {"value": 160, "unit": "g"}
